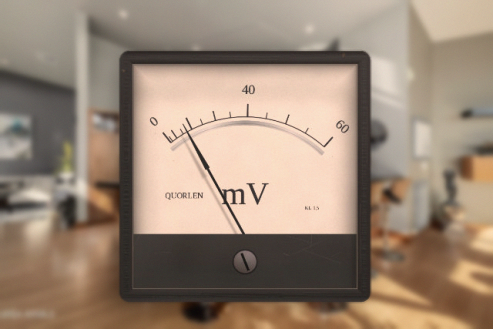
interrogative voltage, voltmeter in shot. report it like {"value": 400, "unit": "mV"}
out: {"value": 17.5, "unit": "mV"}
